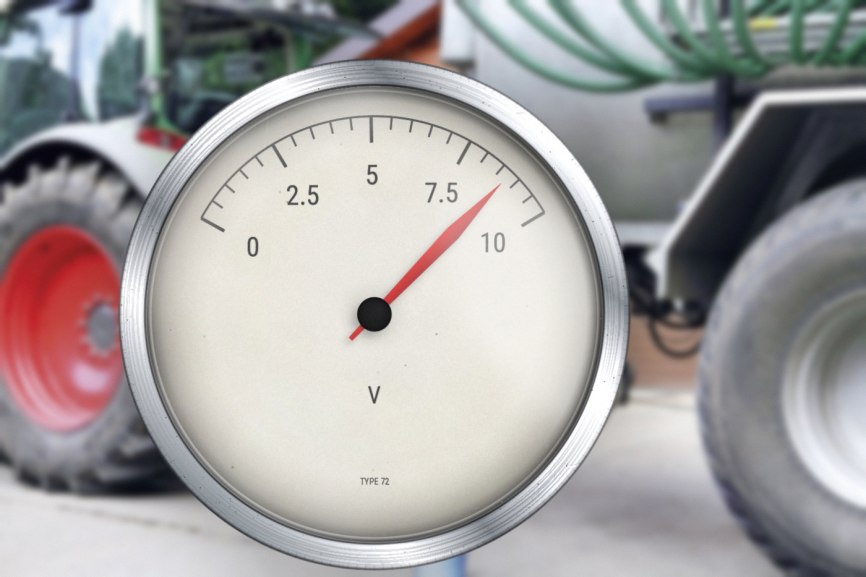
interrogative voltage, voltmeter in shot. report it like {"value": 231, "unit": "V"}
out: {"value": 8.75, "unit": "V"}
